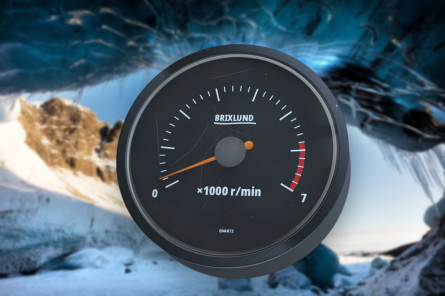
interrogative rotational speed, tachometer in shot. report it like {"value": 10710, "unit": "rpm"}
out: {"value": 200, "unit": "rpm"}
